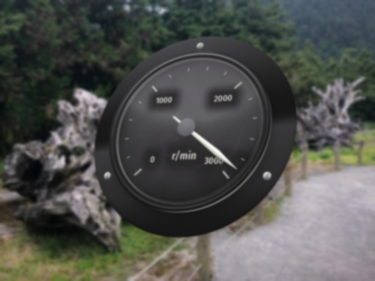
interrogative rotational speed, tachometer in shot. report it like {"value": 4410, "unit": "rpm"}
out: {"value": 2900, "unit": "rpm"}
